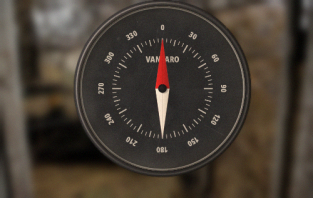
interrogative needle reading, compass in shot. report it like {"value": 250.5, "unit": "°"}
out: {"value": 0, "unit": "°"}
